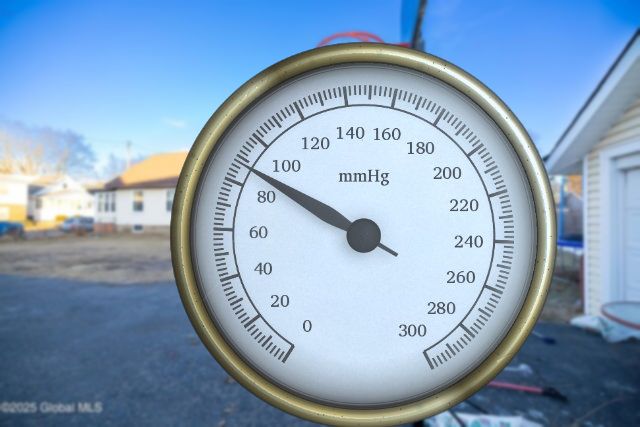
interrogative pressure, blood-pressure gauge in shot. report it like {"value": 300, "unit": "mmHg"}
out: {"value": 88, "unit": "mmHg"}
